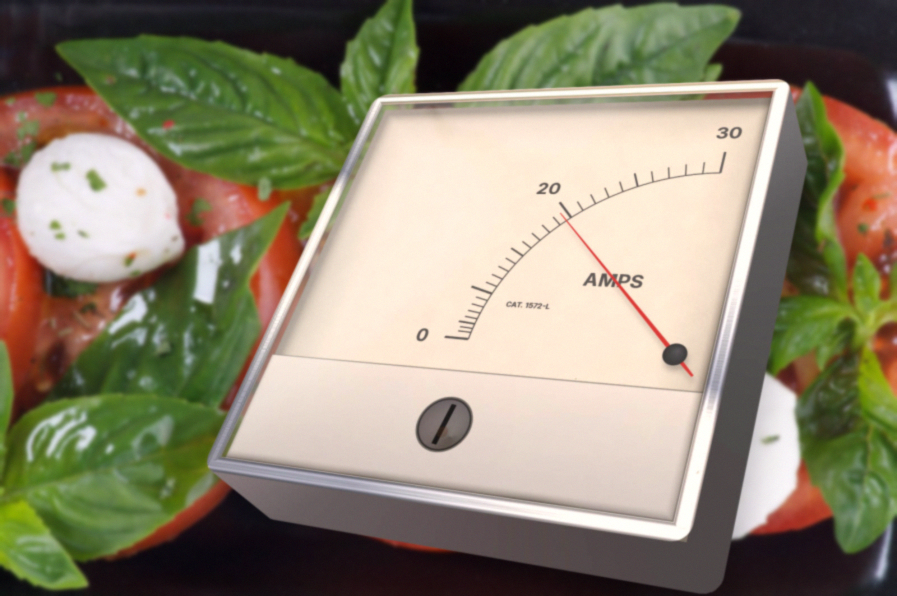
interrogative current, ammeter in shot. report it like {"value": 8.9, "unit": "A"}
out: {"value": 19.5, "unit": "A"}
